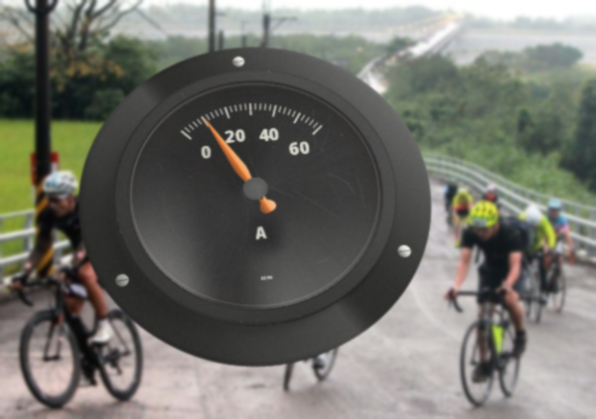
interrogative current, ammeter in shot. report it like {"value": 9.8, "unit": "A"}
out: {"value": 10, "unit": "A"}
